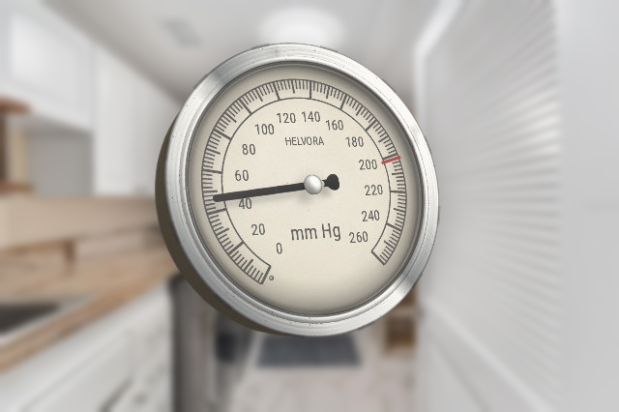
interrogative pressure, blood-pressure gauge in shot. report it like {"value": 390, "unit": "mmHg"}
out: {"value": 46, "unit": "mmHg"}
